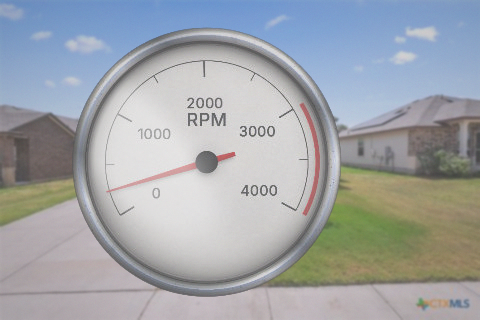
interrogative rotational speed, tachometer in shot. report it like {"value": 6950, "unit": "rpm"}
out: {"value": 250, "unit": "rpm"}
